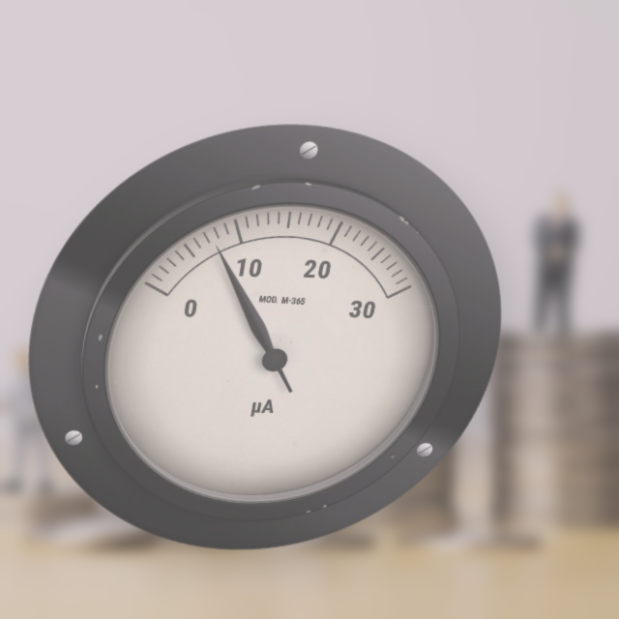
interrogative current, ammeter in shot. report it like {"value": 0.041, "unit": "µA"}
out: {"value": 7.5, "unit": "µA"}
